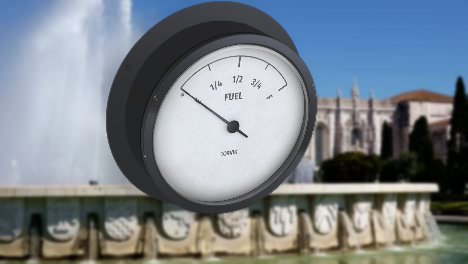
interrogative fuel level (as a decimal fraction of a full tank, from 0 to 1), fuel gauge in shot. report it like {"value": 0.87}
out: {"value": 0}
